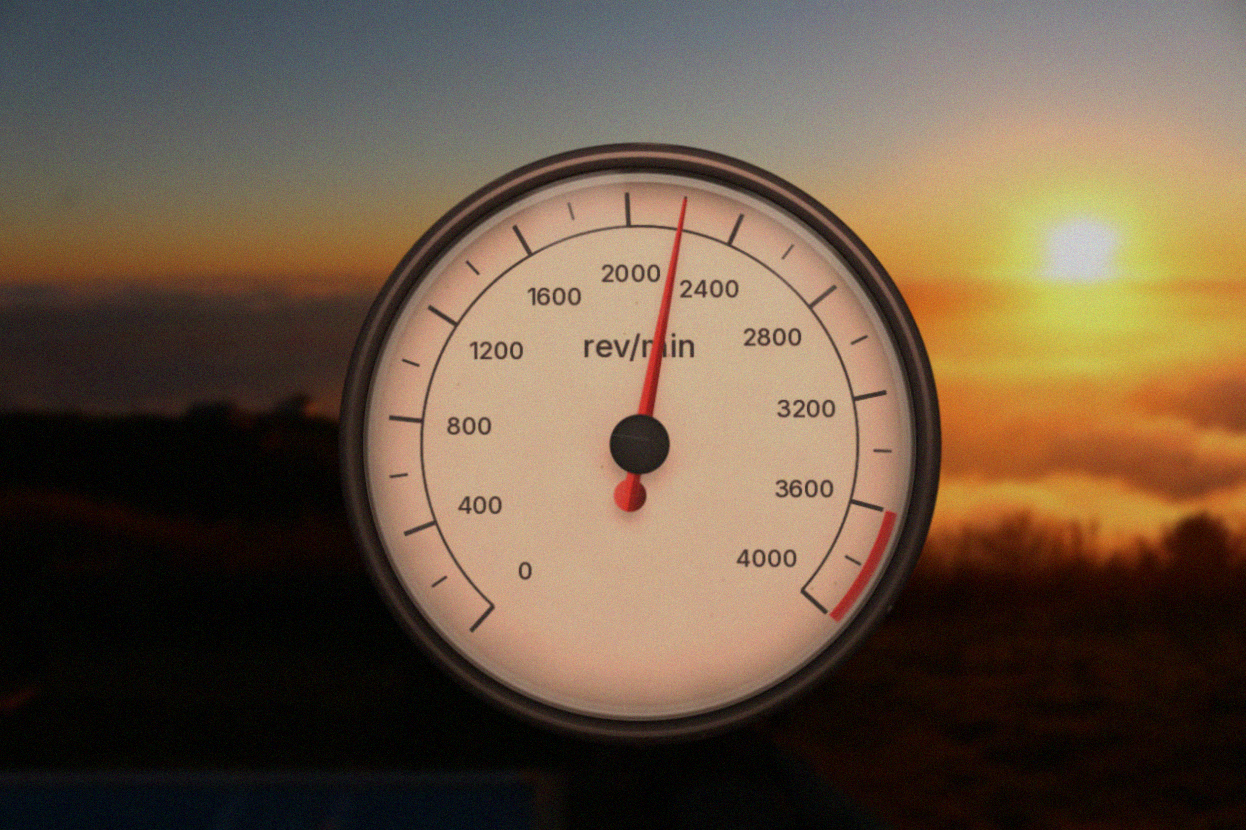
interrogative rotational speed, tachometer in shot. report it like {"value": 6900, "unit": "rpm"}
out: {"value": 2200, "unit": "rpm"}
